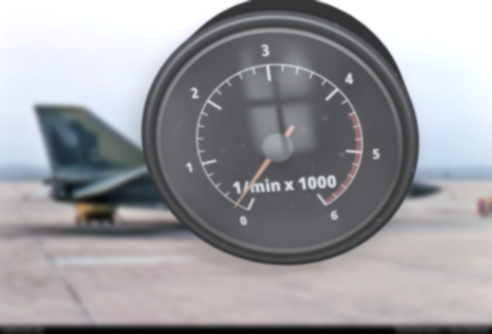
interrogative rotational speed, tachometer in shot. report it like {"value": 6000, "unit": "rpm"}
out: {"value": 200, "unit": "rpm"}
